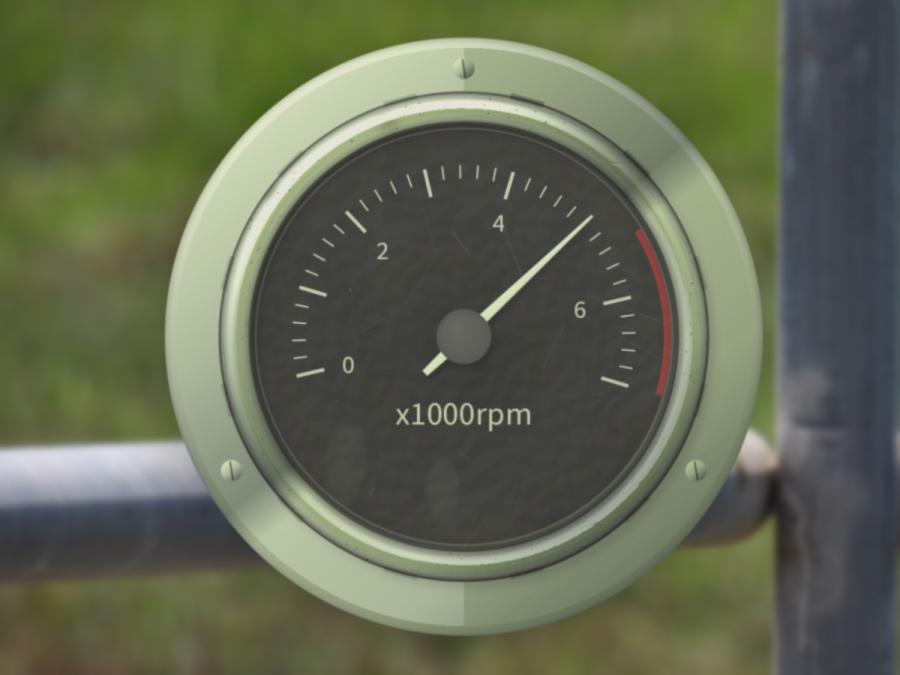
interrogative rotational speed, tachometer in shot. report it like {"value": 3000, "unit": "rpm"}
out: {"value": 5000, "unit": "rpm"}
